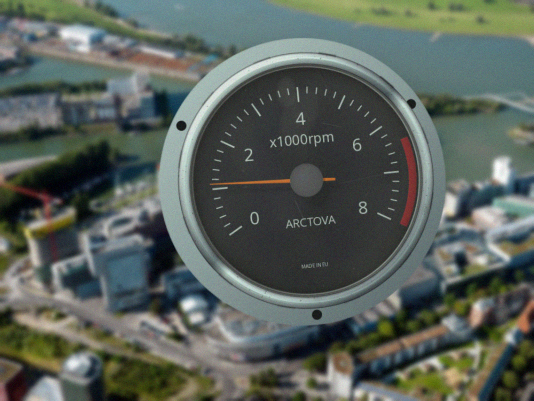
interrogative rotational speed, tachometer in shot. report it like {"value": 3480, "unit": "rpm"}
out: {"value": 1100, "unit": "rpm"}
